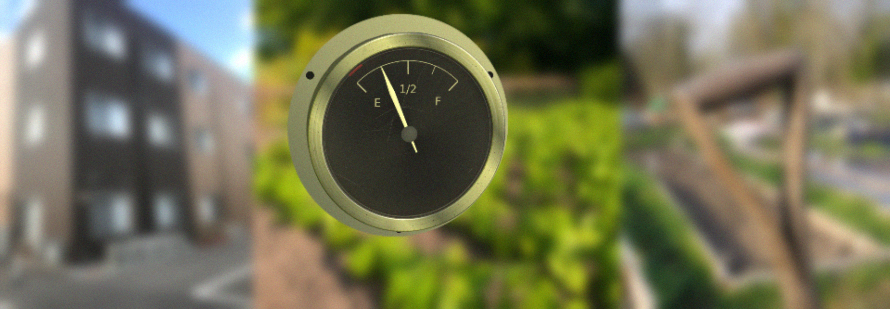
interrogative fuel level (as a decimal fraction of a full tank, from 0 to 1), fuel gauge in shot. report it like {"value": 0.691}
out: {"value": 0.25}
